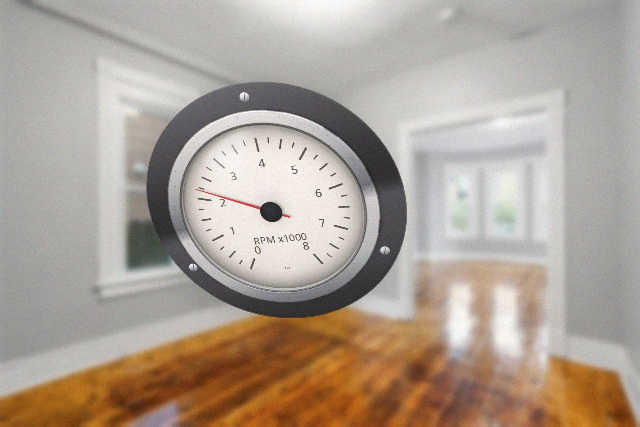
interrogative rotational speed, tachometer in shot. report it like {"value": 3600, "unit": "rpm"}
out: {"value": 2250, "unit": "rpm"}
